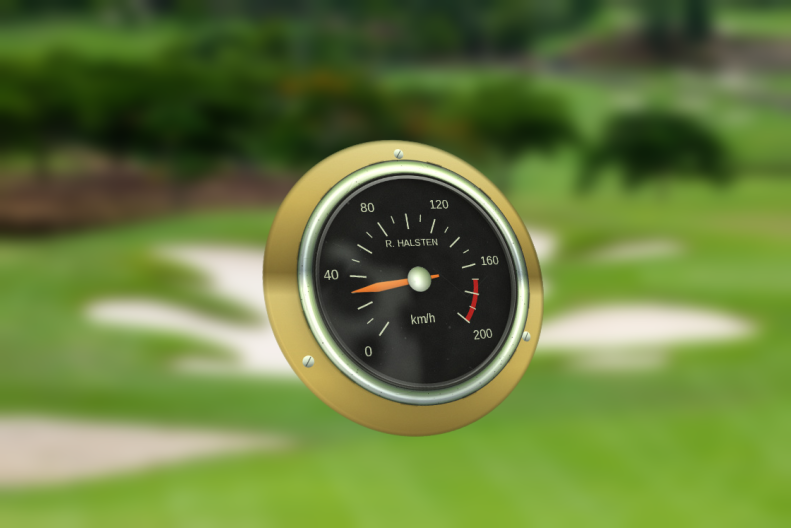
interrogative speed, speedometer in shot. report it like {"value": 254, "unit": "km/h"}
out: {"value": 30, "unit": "km/h"}
